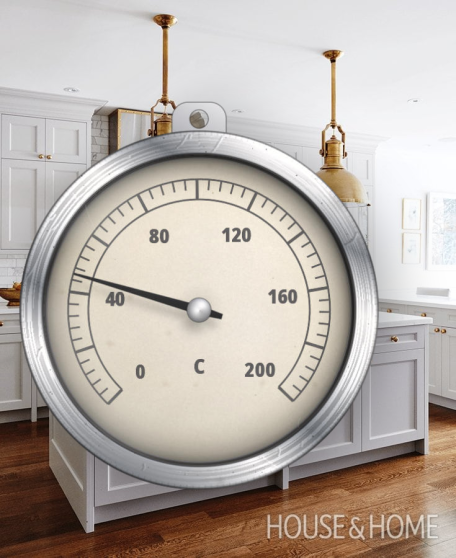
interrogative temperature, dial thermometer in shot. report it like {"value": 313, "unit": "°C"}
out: {"value": 46, "unit": "°C"}
